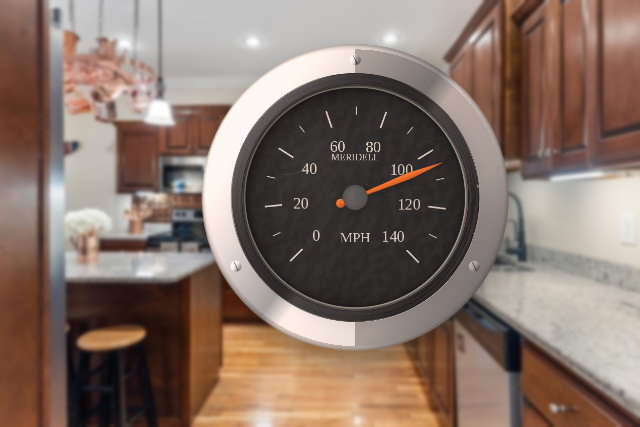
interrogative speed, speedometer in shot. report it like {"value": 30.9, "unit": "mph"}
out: {"value": 105, "unit": "mph"}
